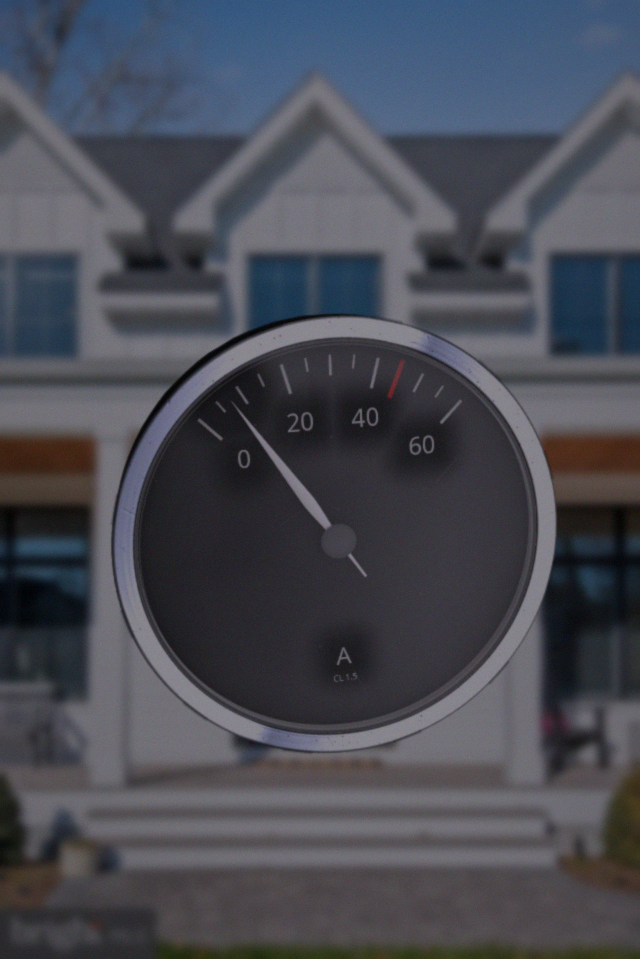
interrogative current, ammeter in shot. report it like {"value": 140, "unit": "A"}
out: {"value": 7.5, "unit": "A"}
